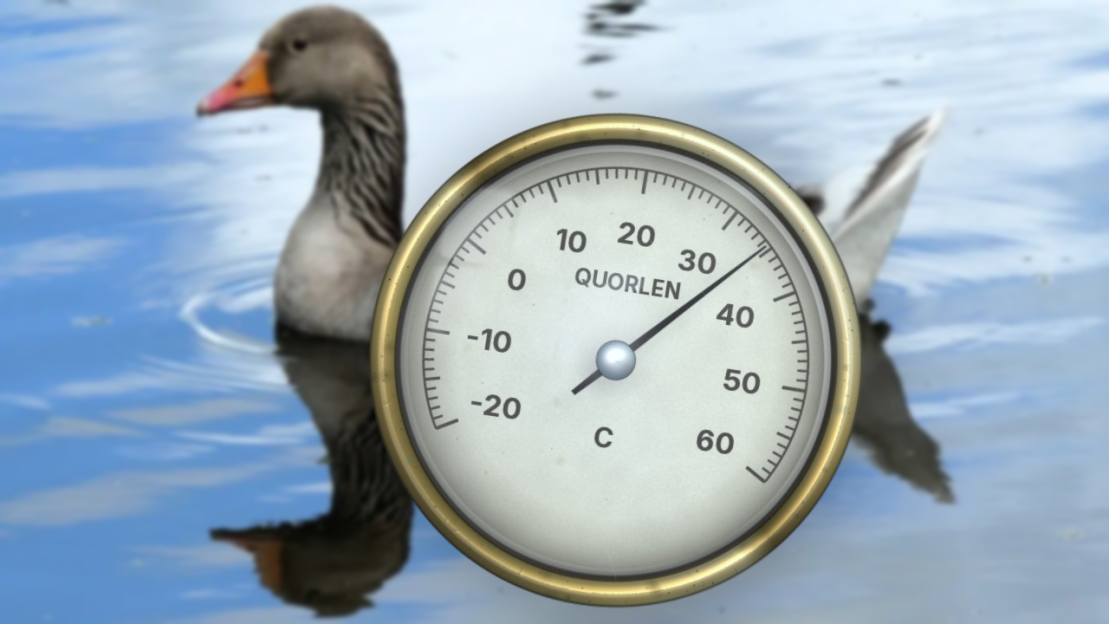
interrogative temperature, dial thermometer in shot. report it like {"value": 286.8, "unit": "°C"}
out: {"value": 34.5, "unit": "°C"}
